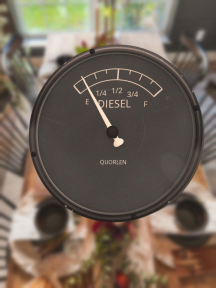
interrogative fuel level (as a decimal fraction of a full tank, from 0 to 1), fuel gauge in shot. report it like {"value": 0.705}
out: {"value": 0.125}
